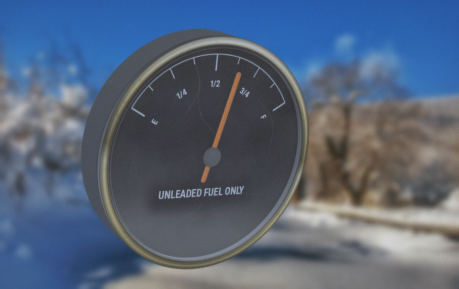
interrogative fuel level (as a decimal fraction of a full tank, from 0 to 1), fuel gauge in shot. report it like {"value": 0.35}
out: {"value": 0.625}
